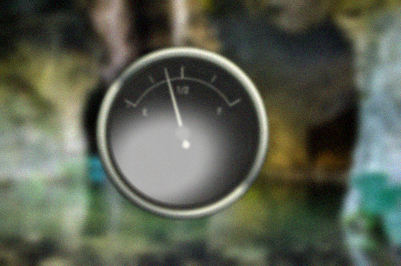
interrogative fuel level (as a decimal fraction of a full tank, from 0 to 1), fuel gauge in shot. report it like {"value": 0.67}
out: {"value": 0.375}
